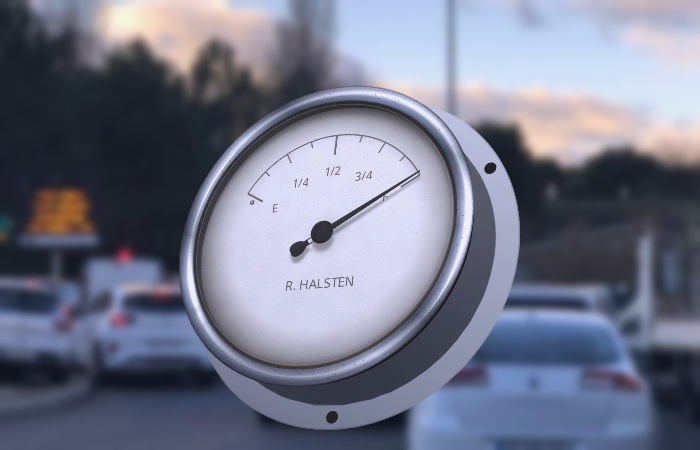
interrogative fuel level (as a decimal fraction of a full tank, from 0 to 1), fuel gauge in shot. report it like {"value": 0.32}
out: {"value": 1}
